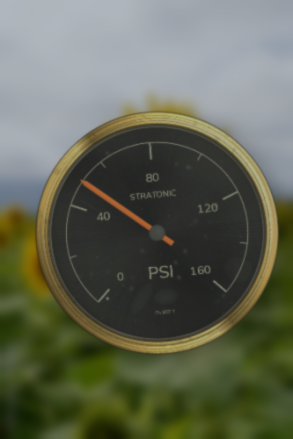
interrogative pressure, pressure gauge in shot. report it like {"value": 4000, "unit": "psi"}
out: {"value": 50, "unit": "psi"}
